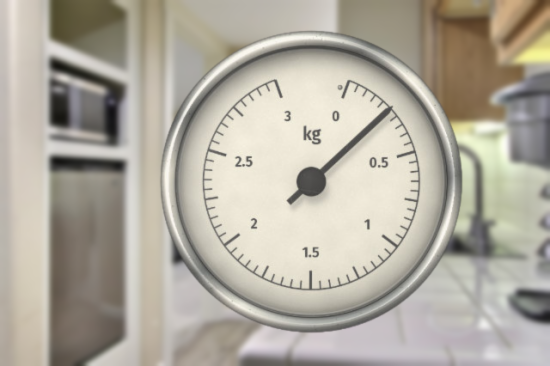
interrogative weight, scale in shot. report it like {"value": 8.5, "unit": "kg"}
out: {"value": 0.25, "unit": "kg"}
